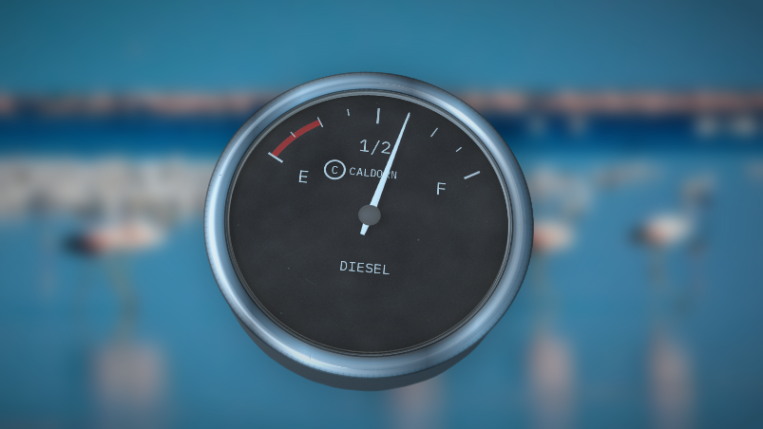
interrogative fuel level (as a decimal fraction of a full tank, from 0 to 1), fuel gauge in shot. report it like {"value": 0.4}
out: {"value": 0.625}
